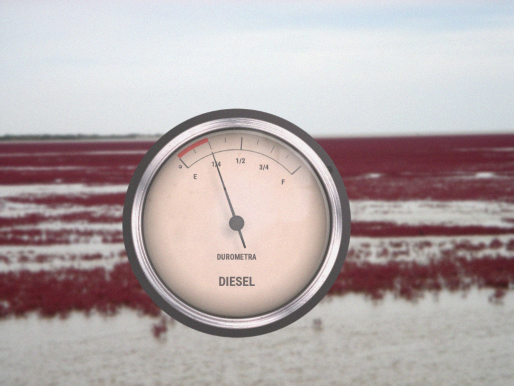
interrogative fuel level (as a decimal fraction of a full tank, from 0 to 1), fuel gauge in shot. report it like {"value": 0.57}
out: {"value": 0.25}
